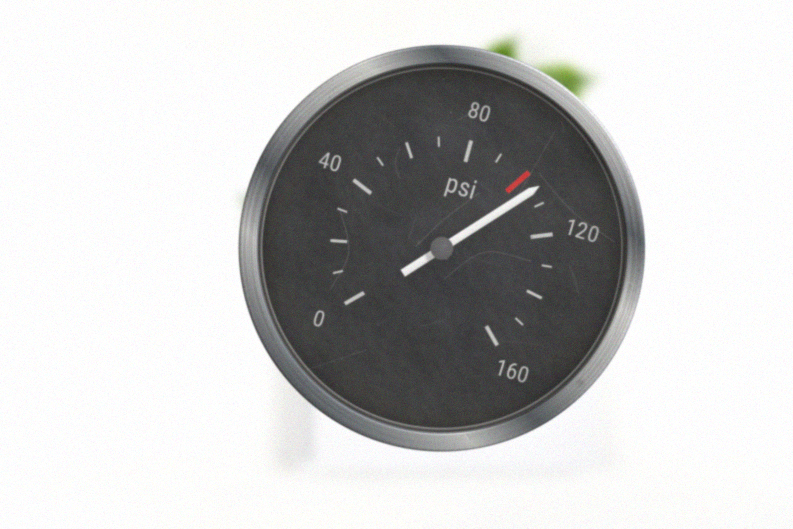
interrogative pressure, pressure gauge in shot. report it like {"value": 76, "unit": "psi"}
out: {"value": 105, "unit": "psi"}
